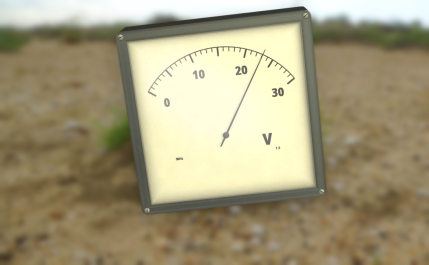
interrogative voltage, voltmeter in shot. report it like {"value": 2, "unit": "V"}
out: {"value": 23, "unit": "V"}
